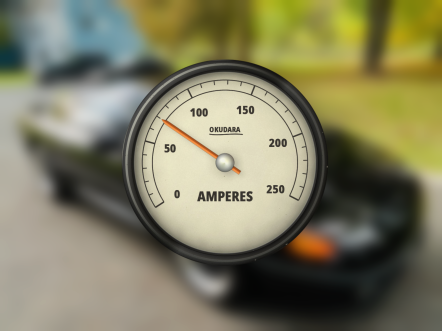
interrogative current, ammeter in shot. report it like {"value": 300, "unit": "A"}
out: {"value": 70, "unit": "A"}
